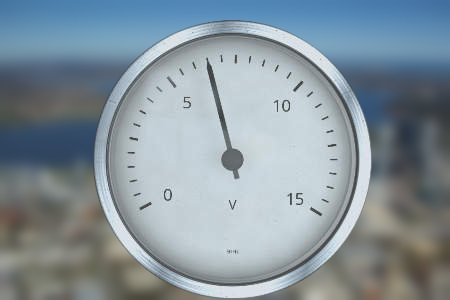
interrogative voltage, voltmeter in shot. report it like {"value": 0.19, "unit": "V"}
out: {"value": 6.5, "unit": "V"}
